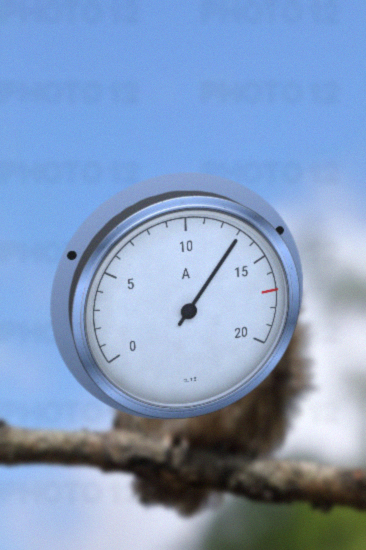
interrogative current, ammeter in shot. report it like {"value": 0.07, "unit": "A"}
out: {"value": 13, "unit": "A"}
